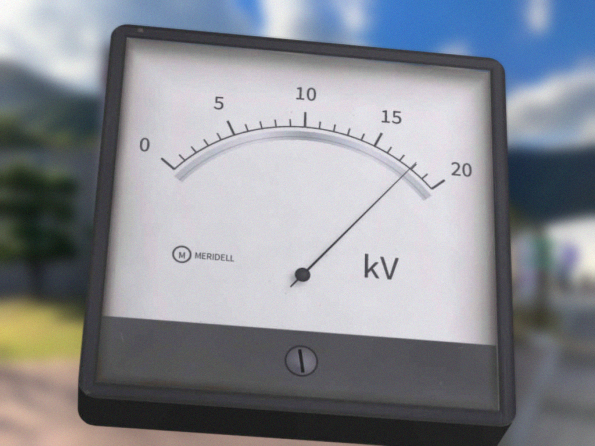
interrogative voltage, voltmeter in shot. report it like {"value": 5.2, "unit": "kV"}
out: {"value": 18, "unit": "kV"}
